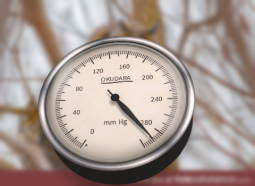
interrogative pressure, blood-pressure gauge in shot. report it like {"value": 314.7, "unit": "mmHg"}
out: {"value": 290, "unit": "mmHg"}
